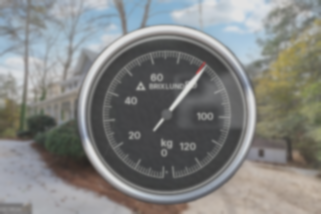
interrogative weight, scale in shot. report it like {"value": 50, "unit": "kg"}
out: {"value": 80, "unit": "kg"}
